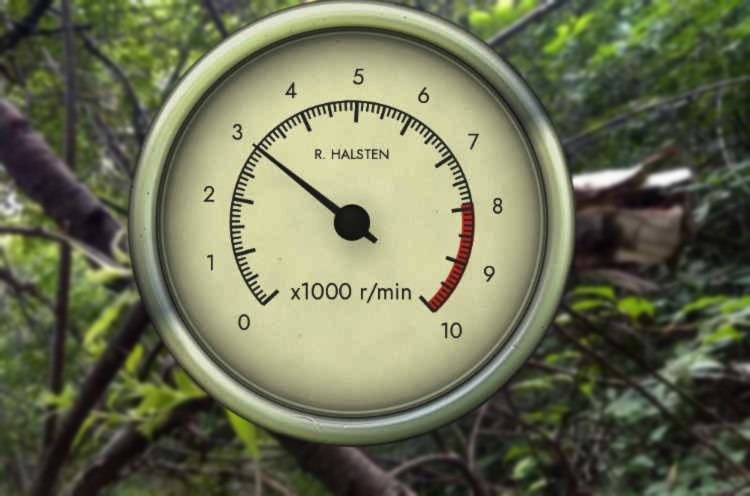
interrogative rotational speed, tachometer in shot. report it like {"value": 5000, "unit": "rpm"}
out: {"value": 3000, "unit": "rpm"}
